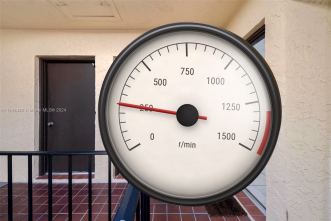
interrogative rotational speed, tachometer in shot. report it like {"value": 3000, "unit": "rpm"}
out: {"value": 250, "unit": "rpm"}
